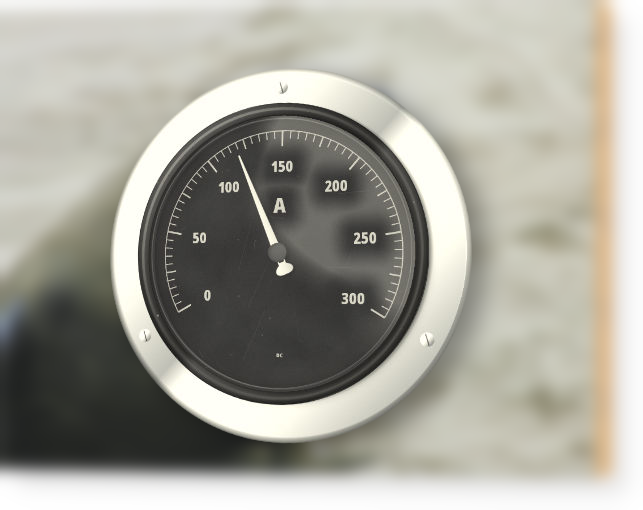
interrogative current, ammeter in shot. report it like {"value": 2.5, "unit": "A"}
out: {"value": 120, "unit": "A"}
